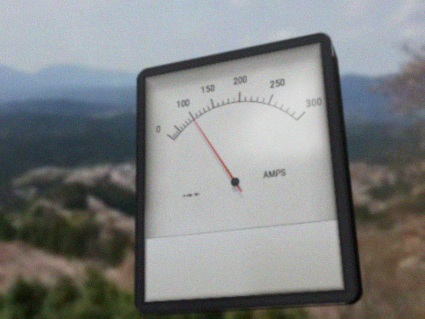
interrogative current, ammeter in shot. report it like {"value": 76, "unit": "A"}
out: {"value": 100, "unit": "A"}
